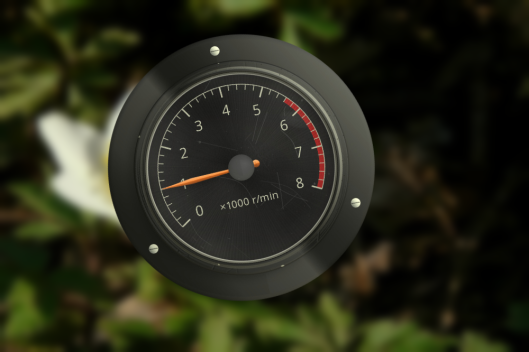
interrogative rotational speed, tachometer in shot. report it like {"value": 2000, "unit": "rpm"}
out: {"value": 1000, "unit": "rpm"}
